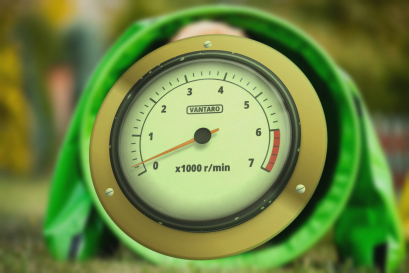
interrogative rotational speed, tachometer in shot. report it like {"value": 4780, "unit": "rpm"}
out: {"value": 200, "unit": "rpm"}
